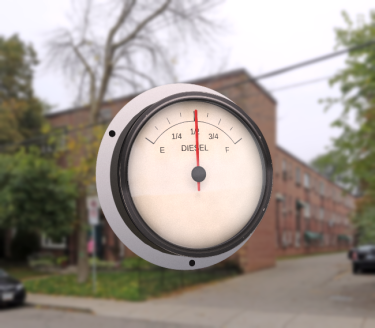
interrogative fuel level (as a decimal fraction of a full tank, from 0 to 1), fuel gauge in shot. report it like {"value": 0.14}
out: {"value": 0.5}
